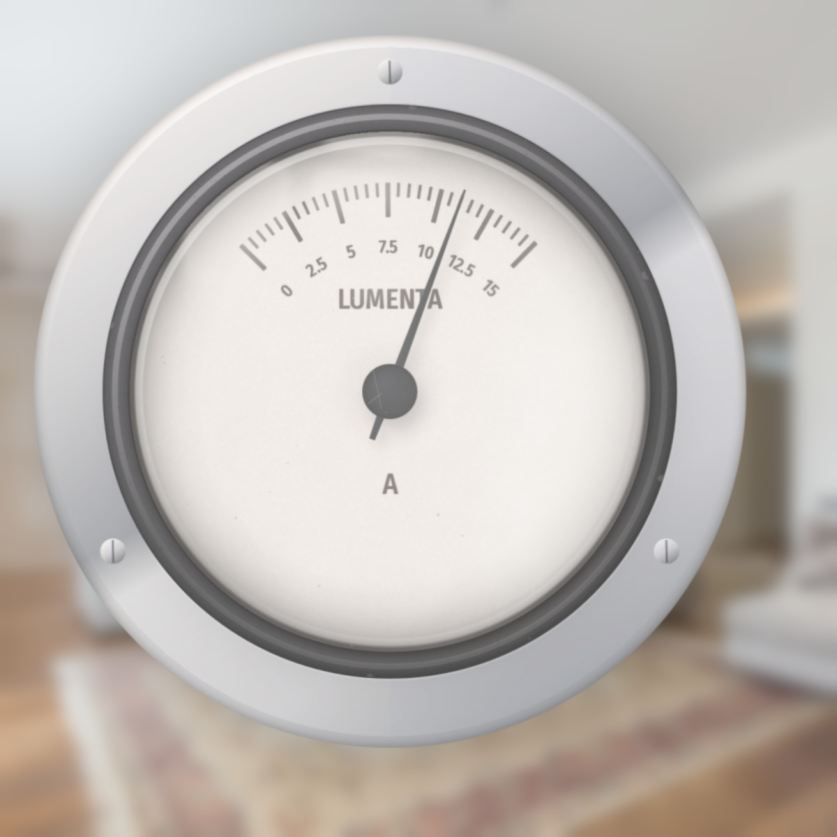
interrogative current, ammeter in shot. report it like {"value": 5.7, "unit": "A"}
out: {"value": 11, "unit": "A"}
